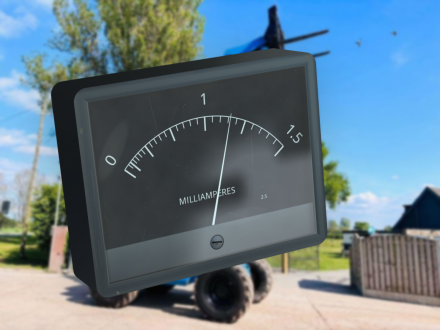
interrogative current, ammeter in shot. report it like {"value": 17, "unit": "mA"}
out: {"value": 1.15, "unit": "mA"}
